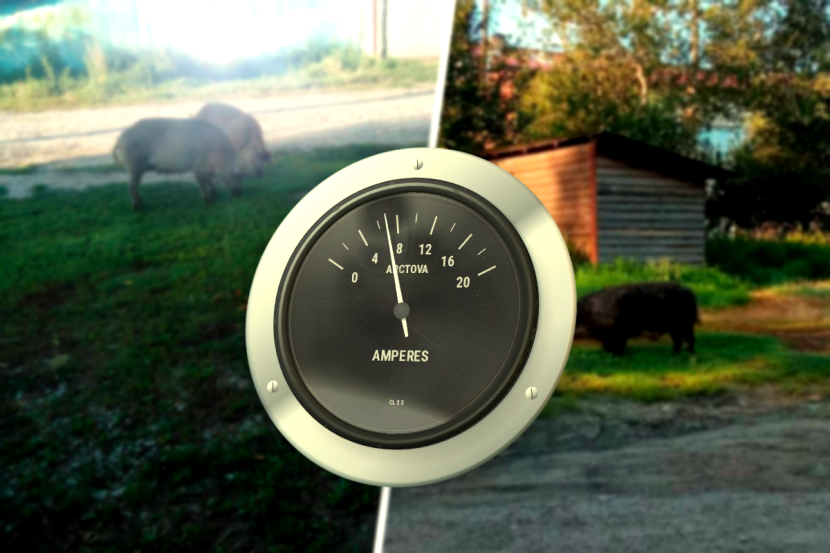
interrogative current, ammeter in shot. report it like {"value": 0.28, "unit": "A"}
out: {"value": 7, "unit": "A"}
